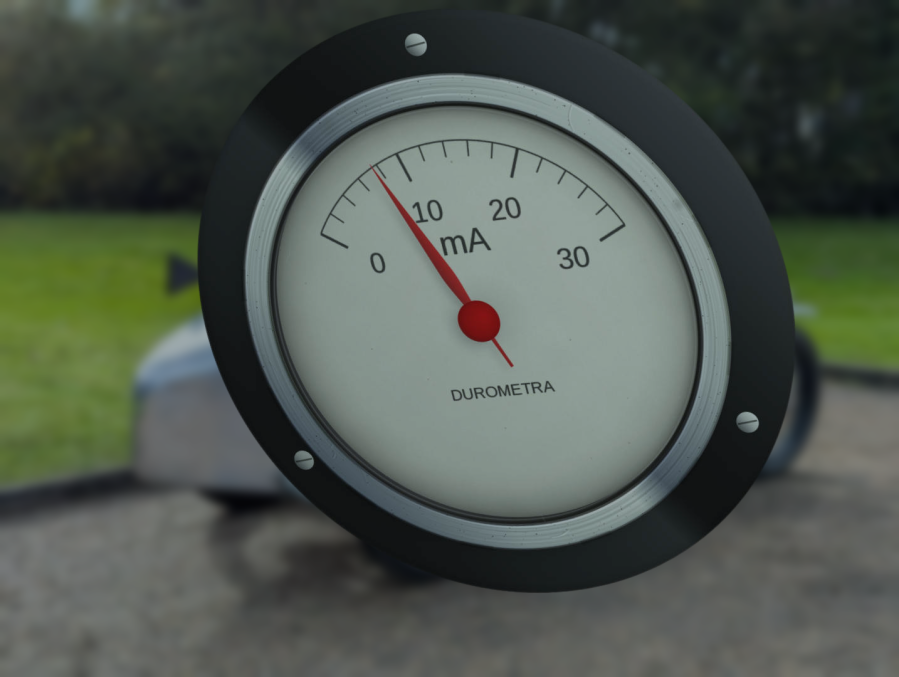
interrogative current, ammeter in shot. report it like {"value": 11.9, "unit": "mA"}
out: {"value": 8, "unit": "mA"}
